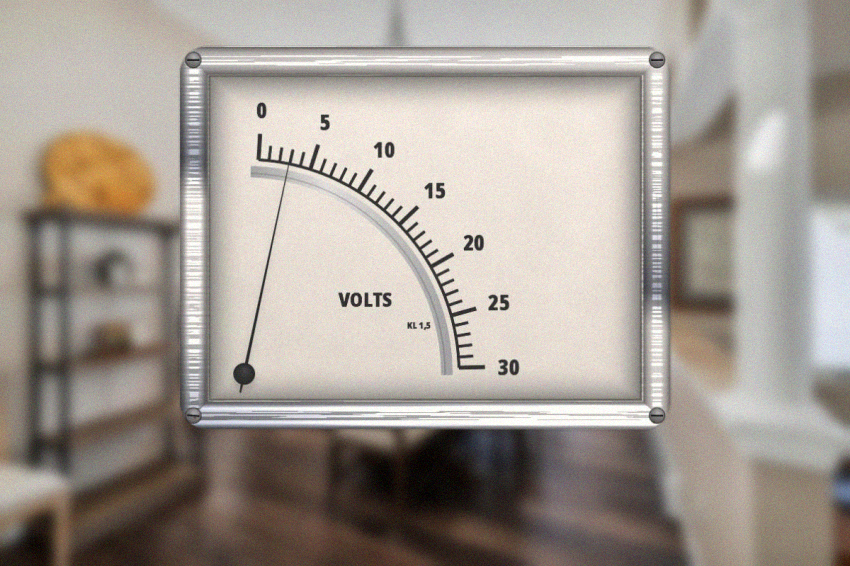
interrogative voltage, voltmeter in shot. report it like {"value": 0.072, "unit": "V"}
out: {"value": 3, "unit": "V"}
